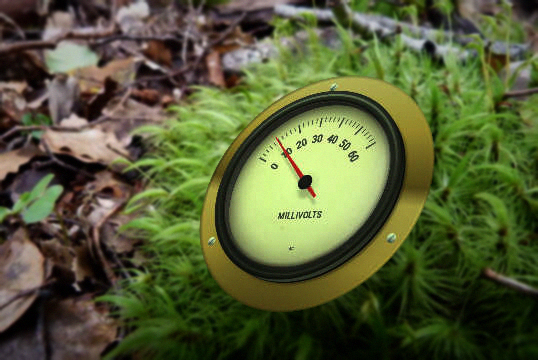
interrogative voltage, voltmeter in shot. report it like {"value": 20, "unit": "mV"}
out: {"value": 10, "unit": "mV"}
